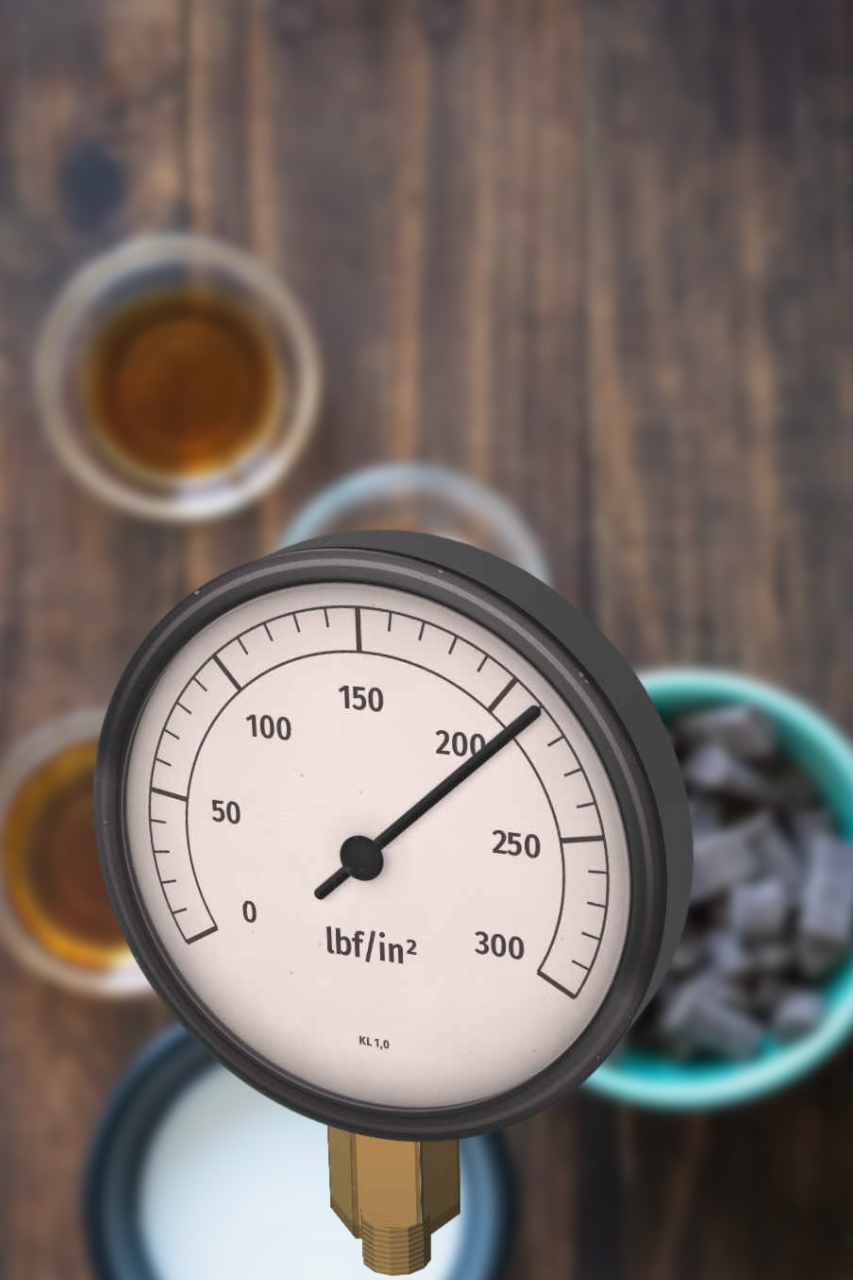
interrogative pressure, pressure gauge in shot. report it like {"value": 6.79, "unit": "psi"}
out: {"value": 210, "unit": "psi"}
